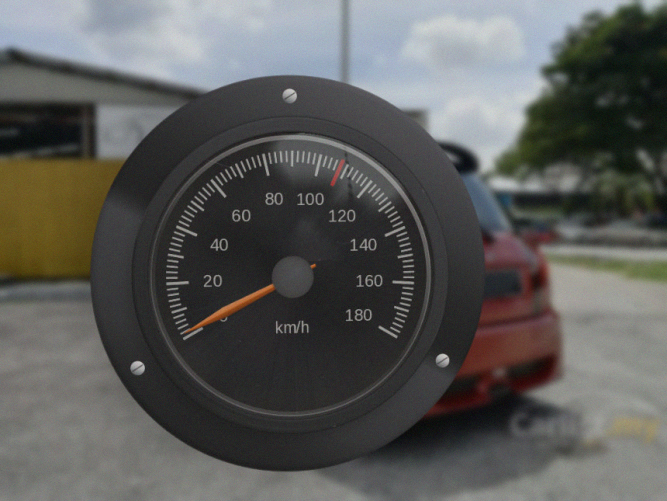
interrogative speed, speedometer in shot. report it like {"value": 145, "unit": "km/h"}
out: {"value": 2, "unit": "km/h"}
